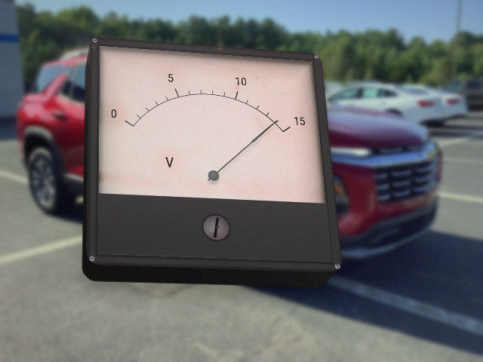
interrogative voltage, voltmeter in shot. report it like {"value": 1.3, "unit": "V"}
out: {"value": 14, "unit": "V"}
